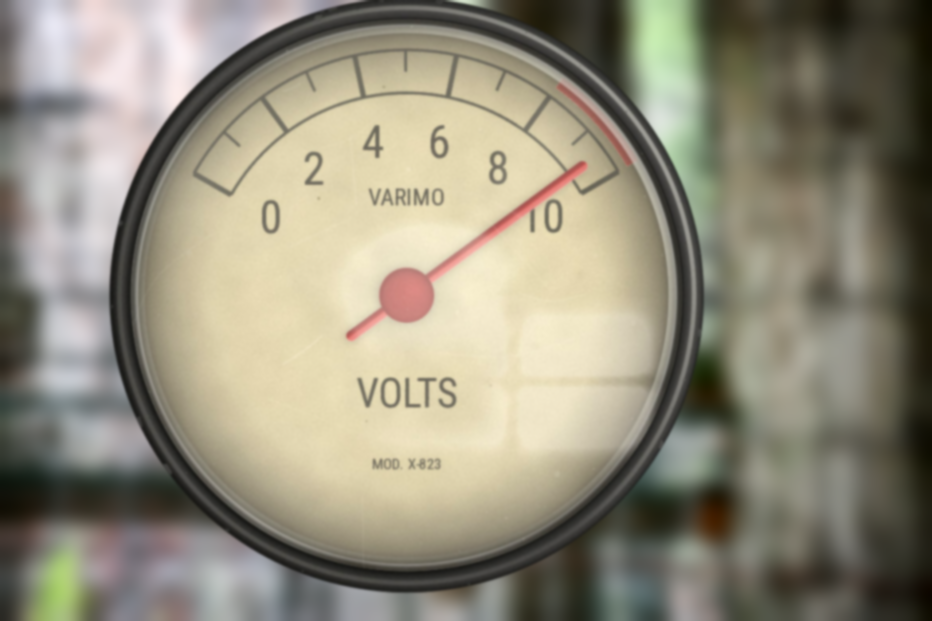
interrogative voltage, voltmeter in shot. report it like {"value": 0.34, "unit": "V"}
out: {"value": 9.5, "unit": "V"}
